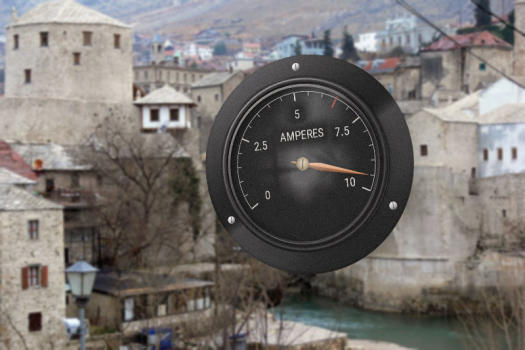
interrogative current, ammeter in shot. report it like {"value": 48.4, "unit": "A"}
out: {"value": 9.5, "unit": "A"}
